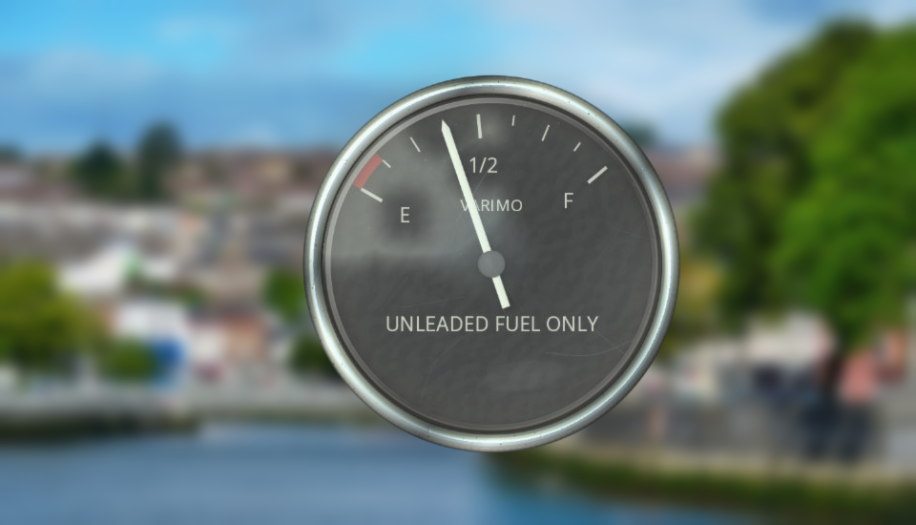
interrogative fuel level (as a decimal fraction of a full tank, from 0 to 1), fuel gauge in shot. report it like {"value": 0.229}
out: {"value": 0.375}
